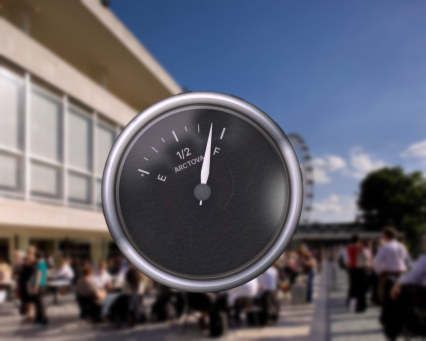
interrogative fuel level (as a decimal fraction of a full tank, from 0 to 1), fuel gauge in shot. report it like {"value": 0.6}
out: {"value": 0.875}
